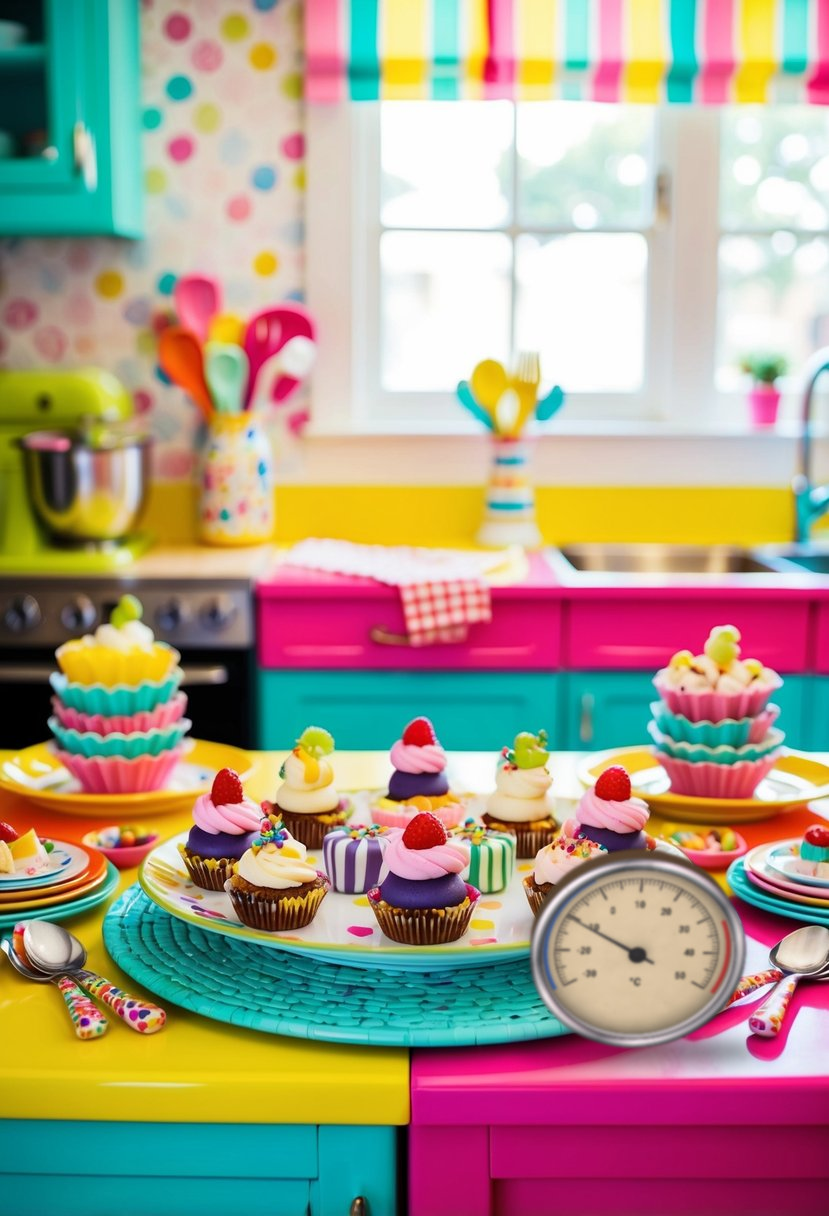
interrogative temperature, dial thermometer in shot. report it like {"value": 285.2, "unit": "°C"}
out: {"value": -10, "unit": "°C"}
